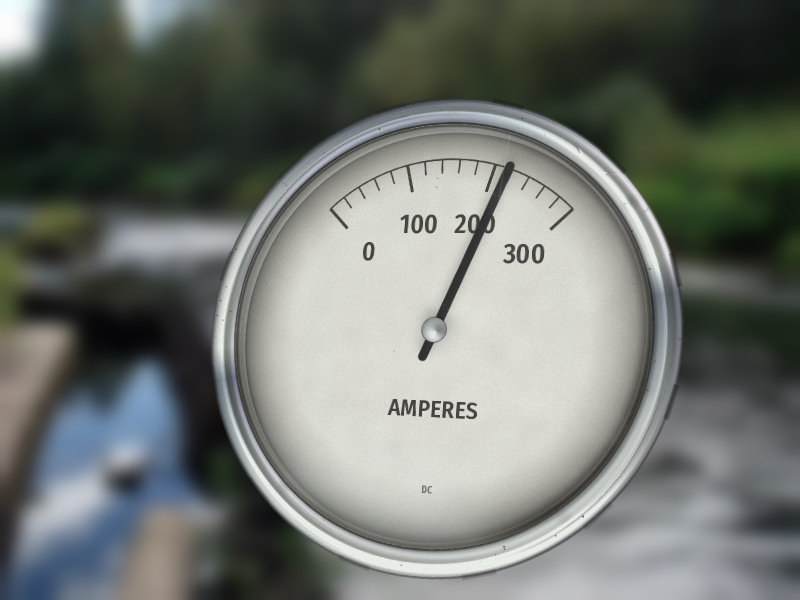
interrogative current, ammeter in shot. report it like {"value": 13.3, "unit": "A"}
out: {"value": 220, "unit": "A"}
